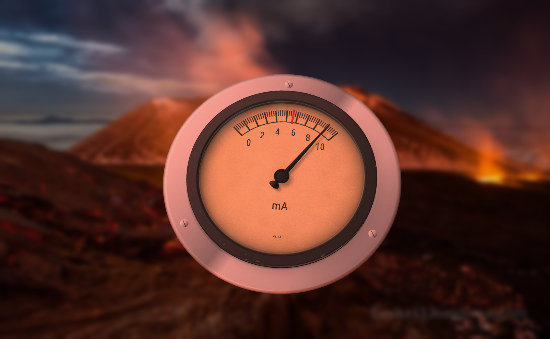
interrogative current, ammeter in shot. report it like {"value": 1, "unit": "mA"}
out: {"value": 9, "unit": "mA"}
